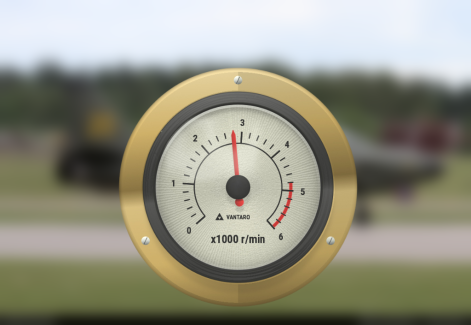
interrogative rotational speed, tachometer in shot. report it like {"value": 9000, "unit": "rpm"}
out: {"value": 2800, "unit": "rpm"}
